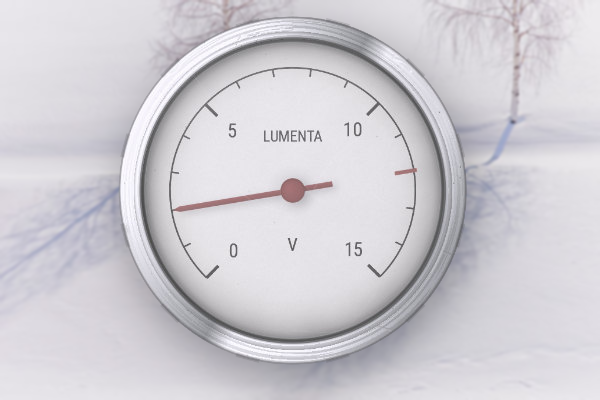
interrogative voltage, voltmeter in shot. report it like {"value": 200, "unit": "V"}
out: {"value": 2, "unit": "V"}
